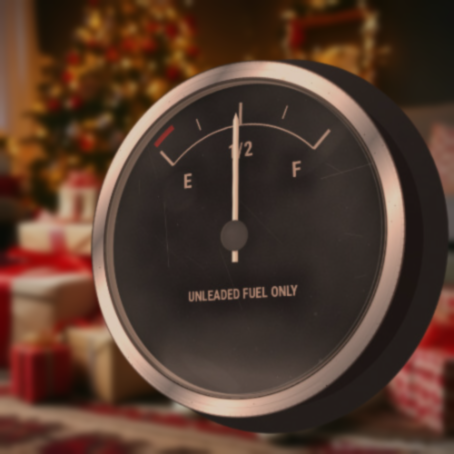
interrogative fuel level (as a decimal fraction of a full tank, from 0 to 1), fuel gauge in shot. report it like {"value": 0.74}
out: {"value": 0.5}
